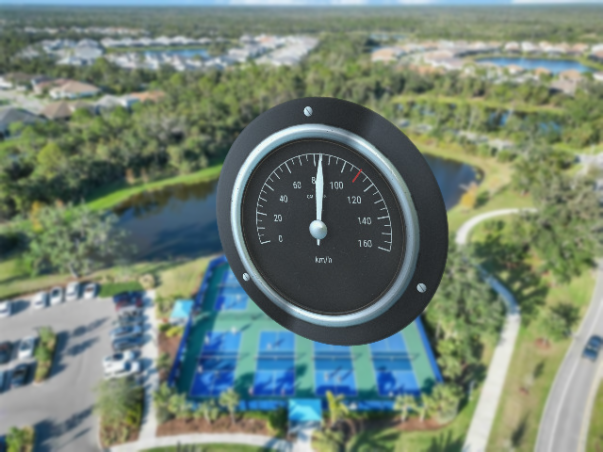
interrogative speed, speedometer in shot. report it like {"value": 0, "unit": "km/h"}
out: {"value": 85, "unit": "km/h"}
